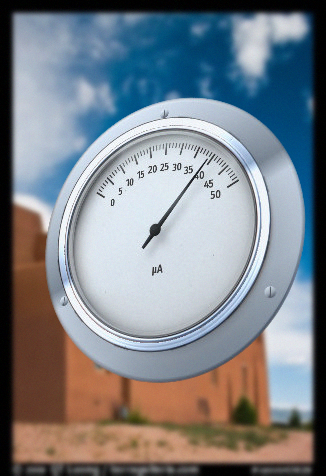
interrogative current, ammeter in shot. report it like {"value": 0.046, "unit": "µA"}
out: {"value": 40, "unit": "µA"}
